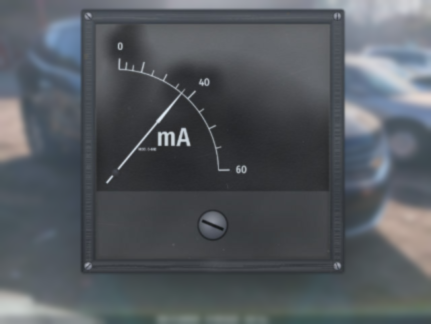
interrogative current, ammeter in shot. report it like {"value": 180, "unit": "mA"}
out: {"value": 37.5, "unit": "mA"}
